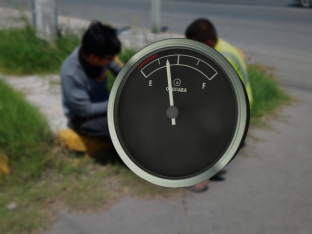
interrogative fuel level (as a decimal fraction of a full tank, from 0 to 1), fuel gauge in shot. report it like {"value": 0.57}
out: {"value": 0.375}
